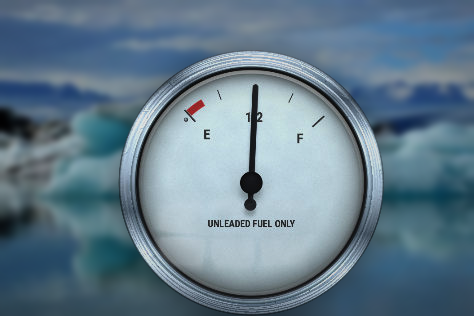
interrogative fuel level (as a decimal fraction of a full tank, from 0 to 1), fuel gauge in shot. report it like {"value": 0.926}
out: {"value": 0.5}
